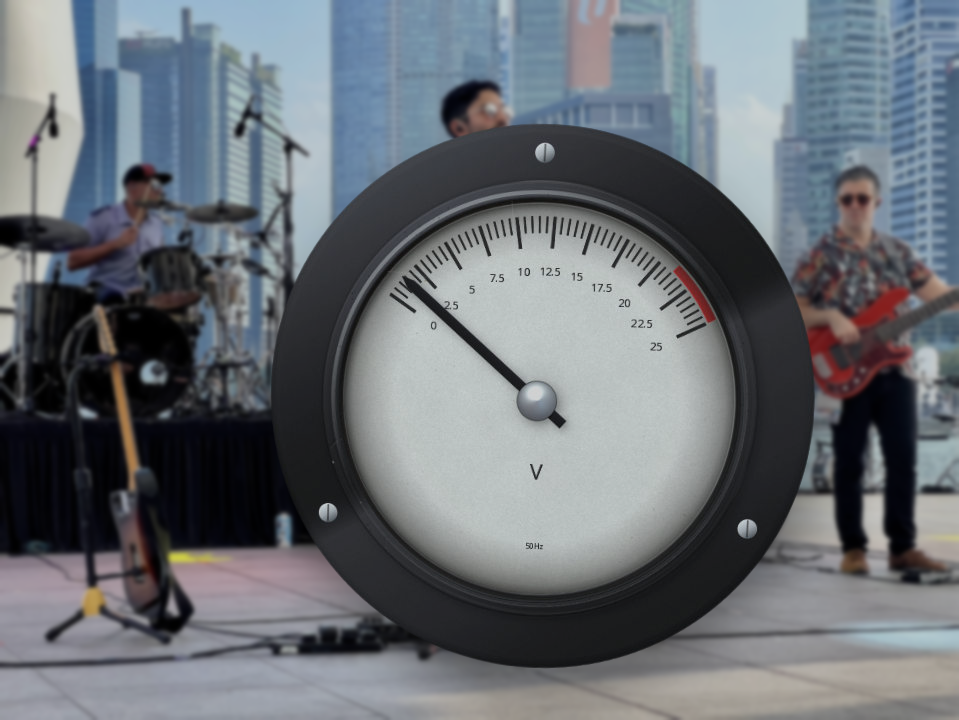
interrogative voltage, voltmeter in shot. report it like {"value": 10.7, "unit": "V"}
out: {"value": 1.5, "unit": "V"}
